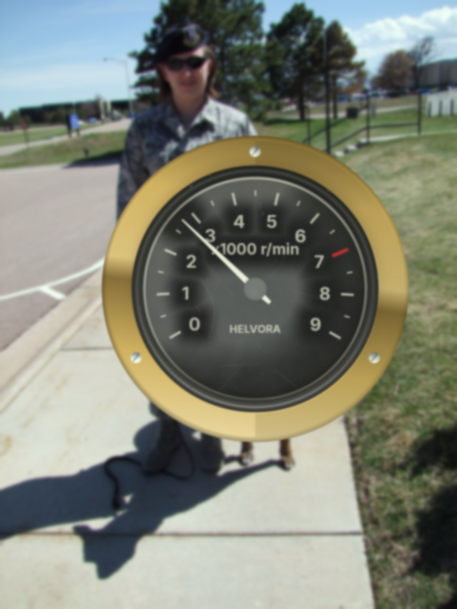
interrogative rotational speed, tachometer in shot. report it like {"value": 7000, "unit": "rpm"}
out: {"value": 2750, "unit": "rpm"}
